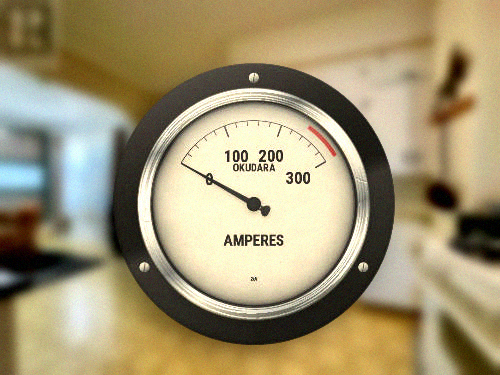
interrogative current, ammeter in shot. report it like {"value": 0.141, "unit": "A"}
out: {"value": 0, "unit": "A"}
